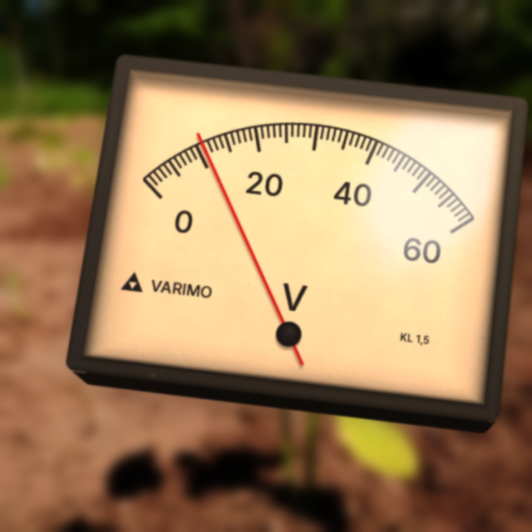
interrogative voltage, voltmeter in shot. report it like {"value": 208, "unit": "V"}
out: {"value": 11, "unit": "V"}
